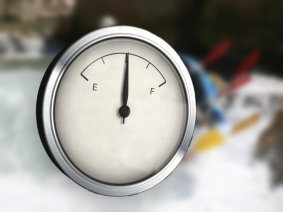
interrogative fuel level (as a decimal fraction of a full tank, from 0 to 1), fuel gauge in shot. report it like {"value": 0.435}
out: {"value": 0.5}
